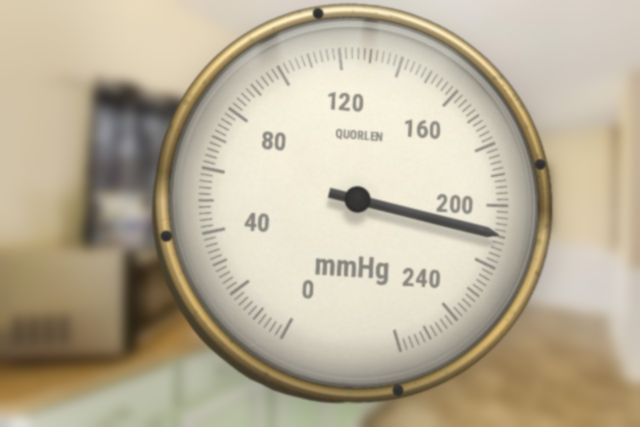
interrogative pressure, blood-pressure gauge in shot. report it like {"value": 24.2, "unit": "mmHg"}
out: {"value": 210, "unit": "mmHg"}
